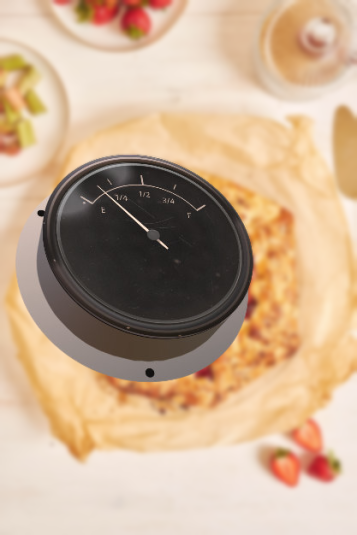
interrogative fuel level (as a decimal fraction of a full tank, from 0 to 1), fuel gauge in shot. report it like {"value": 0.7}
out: {"value": 0.125}
